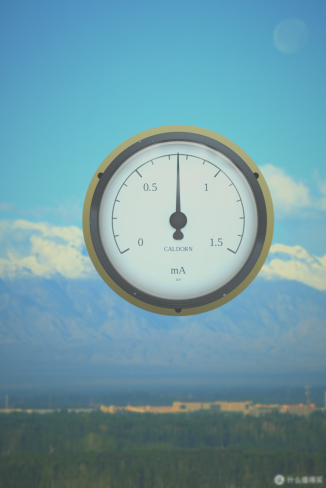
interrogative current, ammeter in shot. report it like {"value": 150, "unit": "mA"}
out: {"value": 0.75, "unit": "mA"}
